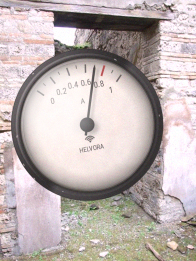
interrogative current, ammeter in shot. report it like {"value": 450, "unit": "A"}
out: {"value": 0.7, "unit": "A"}
